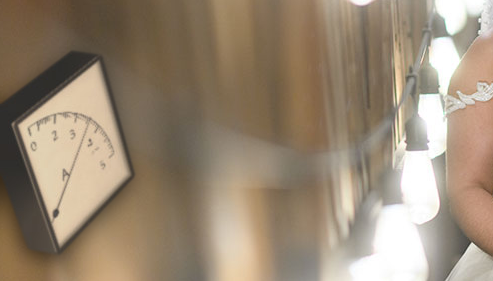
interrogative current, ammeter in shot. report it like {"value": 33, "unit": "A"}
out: {"value": 3.5, "unit": "A"}
